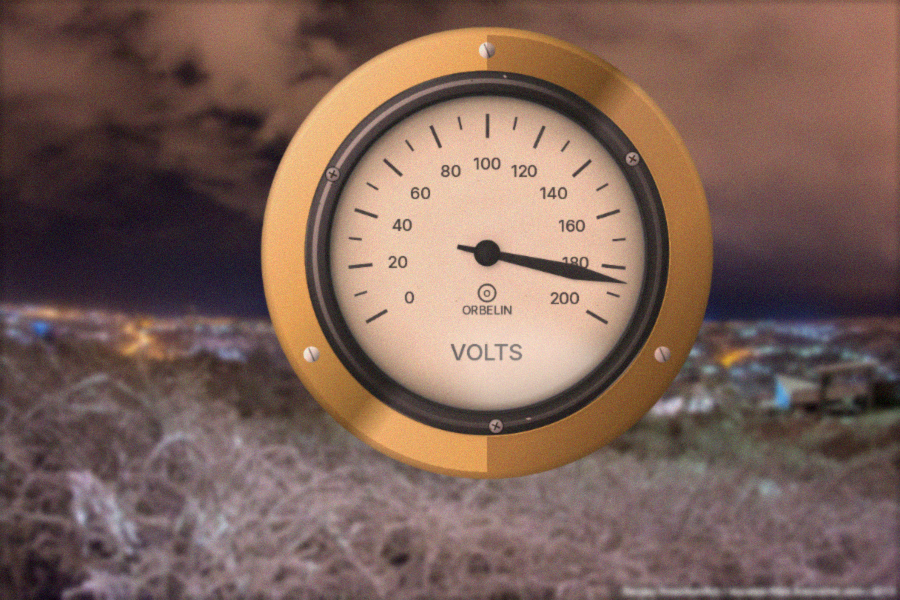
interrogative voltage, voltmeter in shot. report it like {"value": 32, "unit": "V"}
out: {"value": 185, "unit": "V"}
